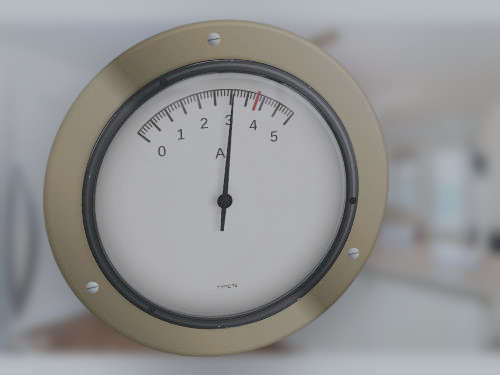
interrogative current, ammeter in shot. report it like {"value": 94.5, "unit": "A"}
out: {"value": 3, "unit": "A"}
